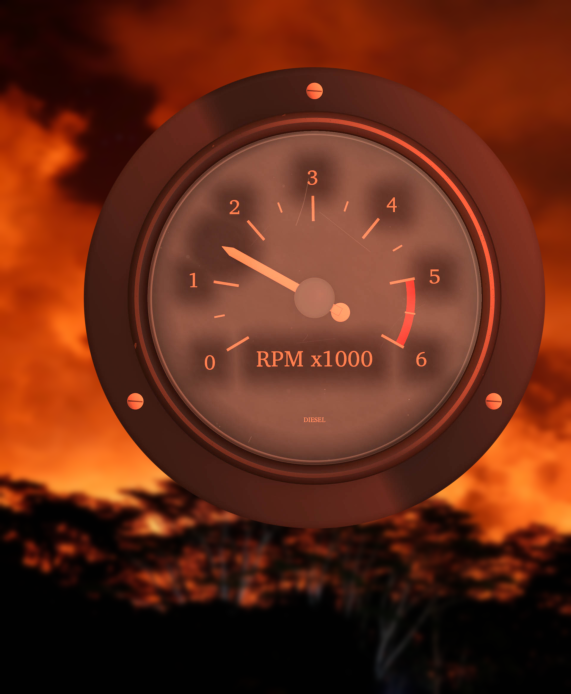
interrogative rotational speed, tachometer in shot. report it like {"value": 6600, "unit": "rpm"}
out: {"value": 1500, "unit": "rpm"}
